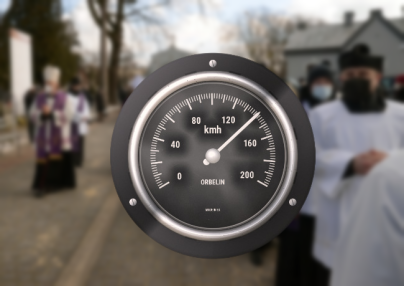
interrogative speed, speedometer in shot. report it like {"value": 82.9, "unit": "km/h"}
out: {"value": 140, "unit": "km/h"}
